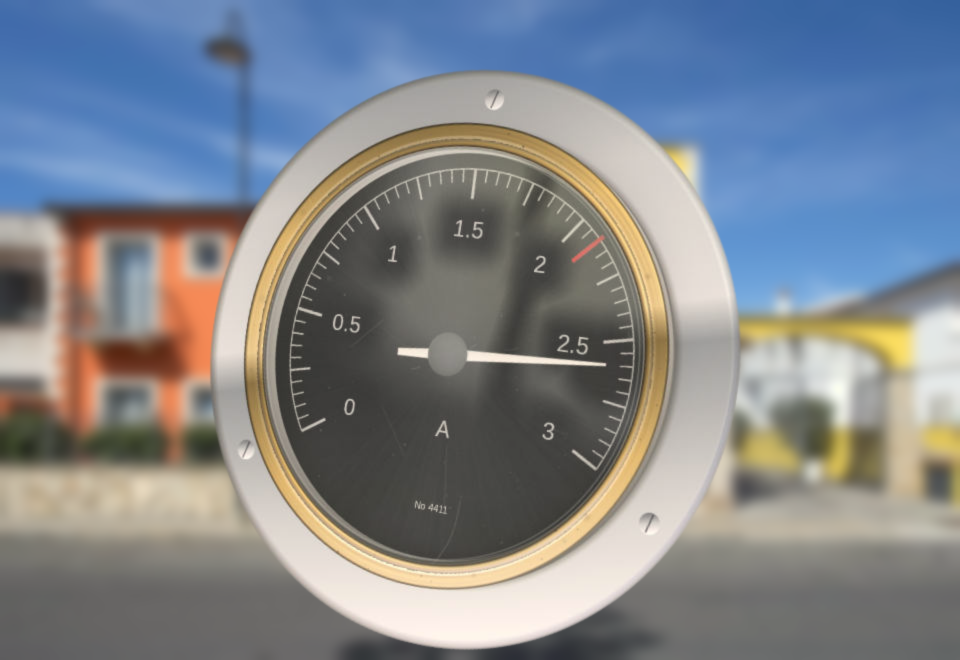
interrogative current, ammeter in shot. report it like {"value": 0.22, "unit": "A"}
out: {"value": 2.6, "unit": "A"}
